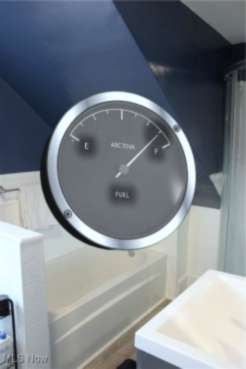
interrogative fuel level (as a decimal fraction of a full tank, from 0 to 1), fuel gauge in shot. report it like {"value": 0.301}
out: {"value": 0.875}
